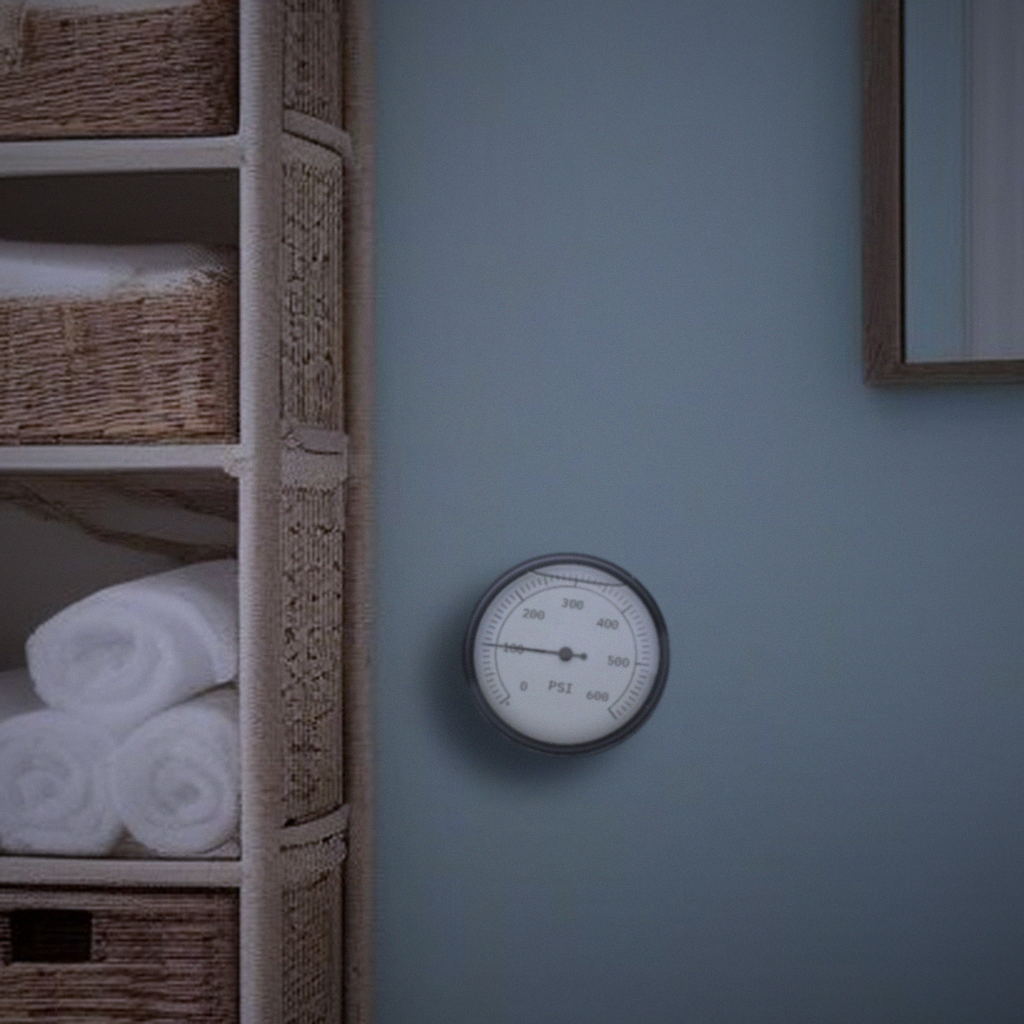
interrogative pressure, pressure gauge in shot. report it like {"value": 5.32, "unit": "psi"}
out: {"value": 100, "unit": "psi"}
